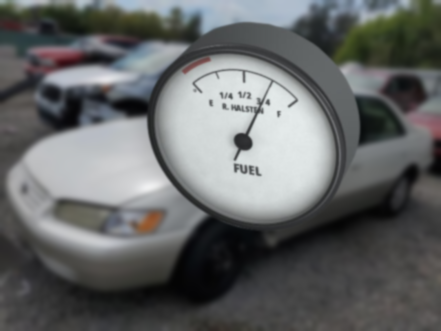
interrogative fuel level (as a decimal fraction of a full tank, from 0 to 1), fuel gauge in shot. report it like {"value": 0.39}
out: {"value": 0.75}
